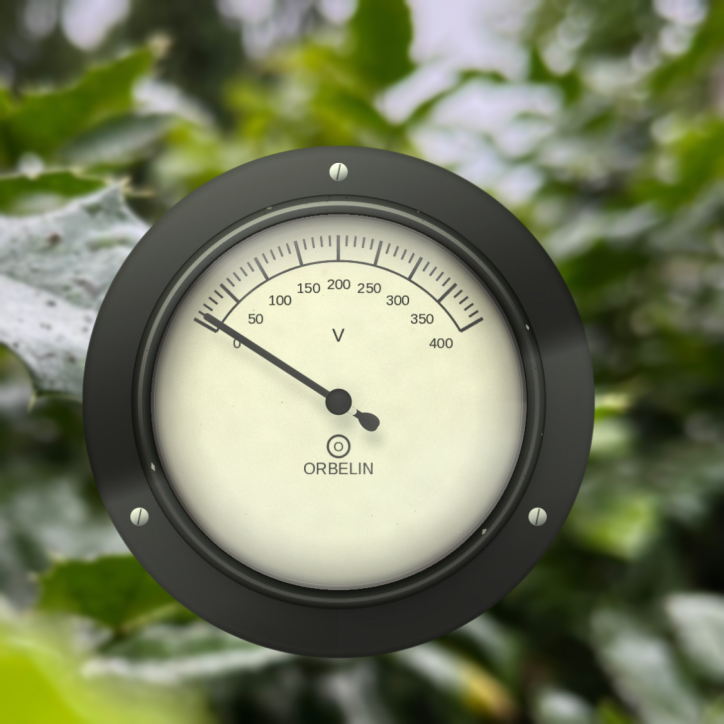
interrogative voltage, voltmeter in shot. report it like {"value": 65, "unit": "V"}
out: {"value": 10, "unit": "V"}
